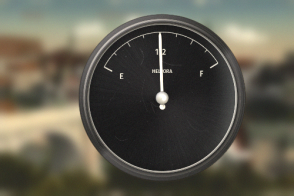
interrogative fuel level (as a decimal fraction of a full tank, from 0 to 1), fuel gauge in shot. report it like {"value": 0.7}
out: {"value": 0.5}
